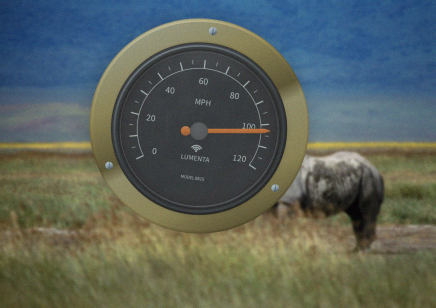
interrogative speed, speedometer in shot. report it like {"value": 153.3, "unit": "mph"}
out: {"value": 102.5, "unit": "mph"}
